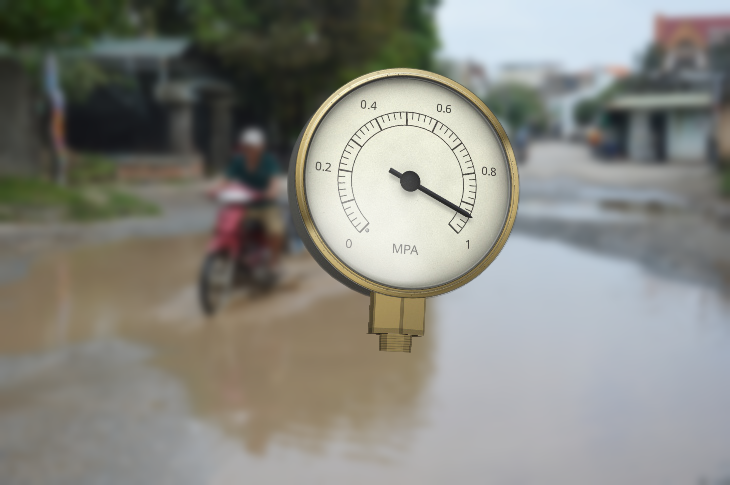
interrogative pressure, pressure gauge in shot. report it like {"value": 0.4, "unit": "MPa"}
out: {"value": 0.94, "unit": "MPa"}
